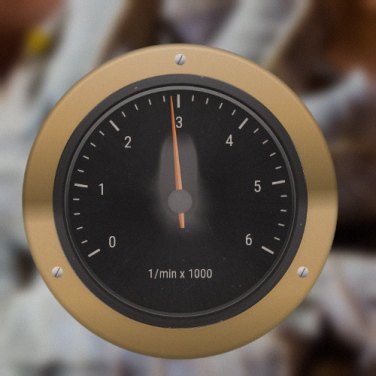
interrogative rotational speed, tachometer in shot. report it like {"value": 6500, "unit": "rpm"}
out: {"value": 2900, "unit": "rpm"}
